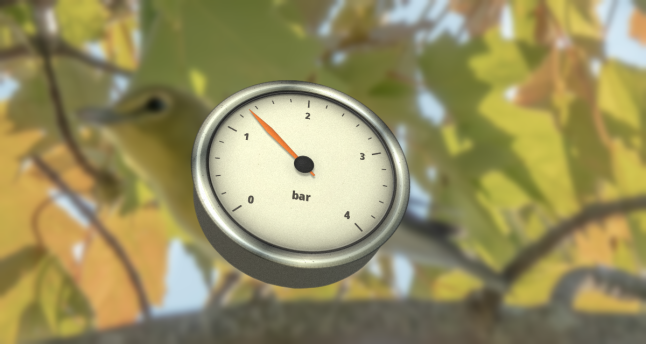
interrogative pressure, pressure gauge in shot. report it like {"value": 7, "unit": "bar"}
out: {"value": 1.3, "unit": "bar"}
